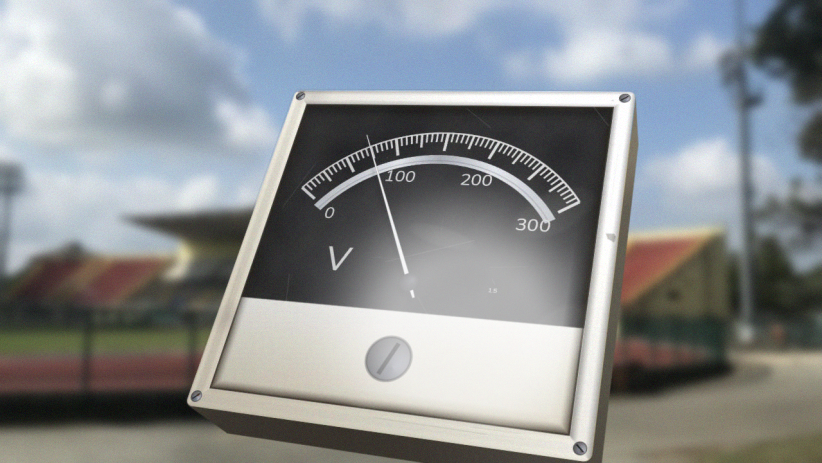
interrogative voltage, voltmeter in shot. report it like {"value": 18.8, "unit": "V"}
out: {"value": 75, "unit": "V"}
